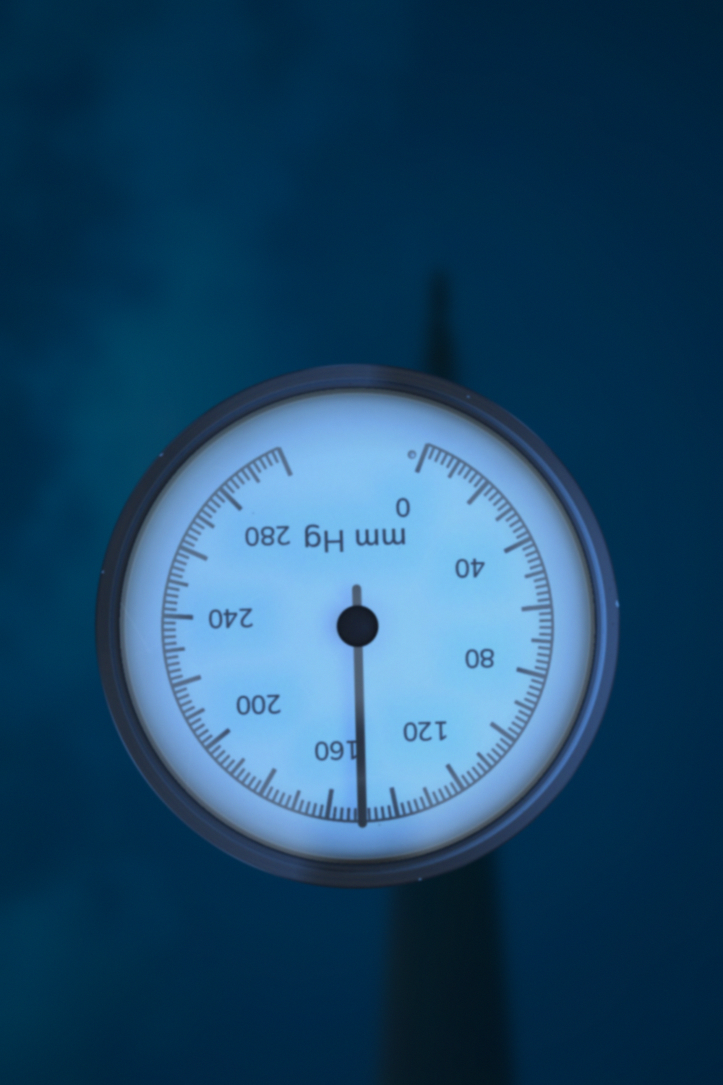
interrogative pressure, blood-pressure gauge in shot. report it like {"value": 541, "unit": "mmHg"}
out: {"value": 150, "unit": "mmHg"}
